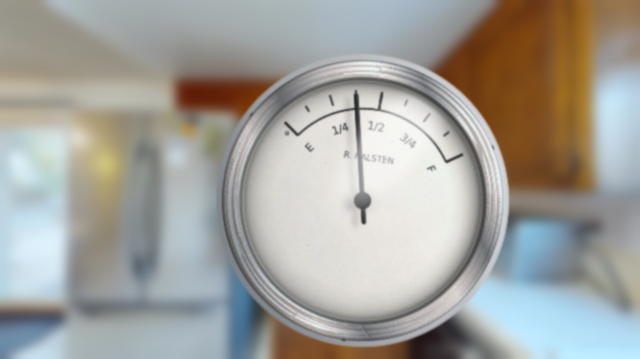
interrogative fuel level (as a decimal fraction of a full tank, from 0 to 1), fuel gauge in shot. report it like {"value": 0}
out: {"value": 0.375}
